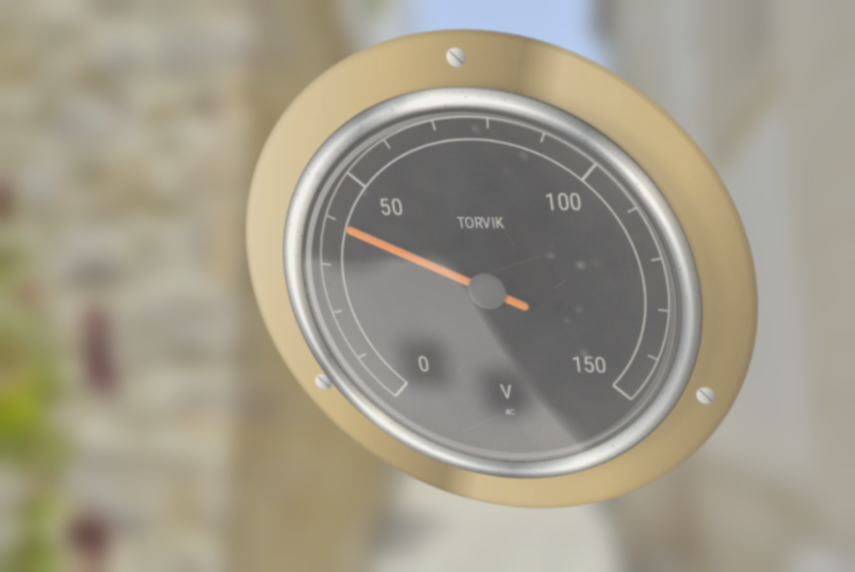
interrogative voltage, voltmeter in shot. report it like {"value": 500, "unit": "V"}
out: {"value": 40, "unit": "V"}
